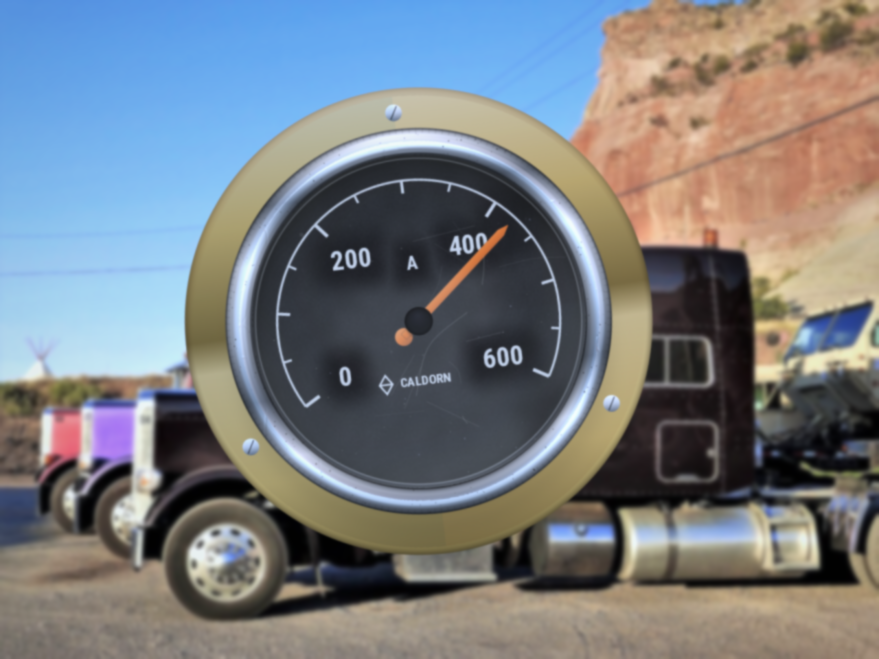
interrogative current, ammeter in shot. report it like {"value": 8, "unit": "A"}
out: {"value": 425, "unit": "A"}
